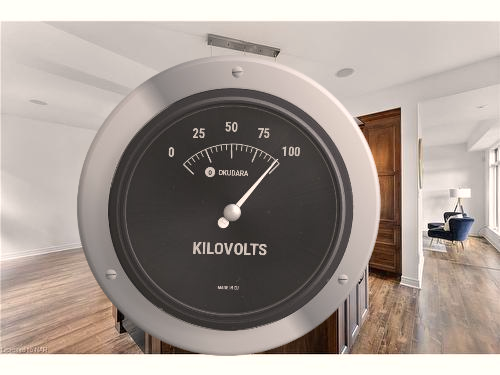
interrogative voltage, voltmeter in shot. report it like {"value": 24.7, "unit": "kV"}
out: {"value": 95, "unit": "kV"}
